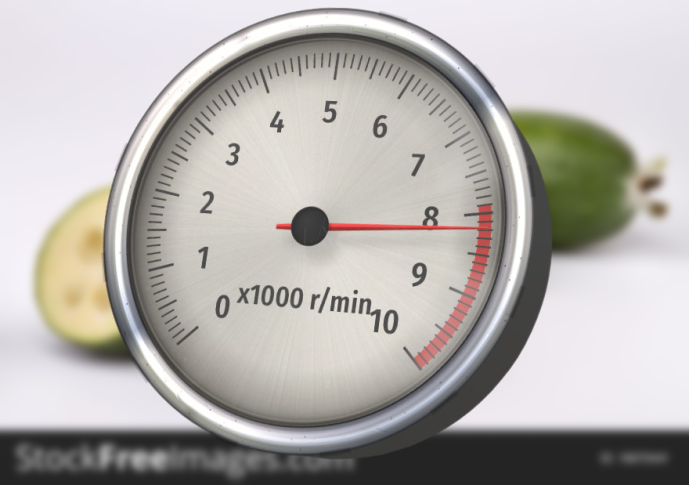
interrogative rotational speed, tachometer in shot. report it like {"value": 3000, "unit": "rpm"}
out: {"value": 8200, "unit": "rpm"}
